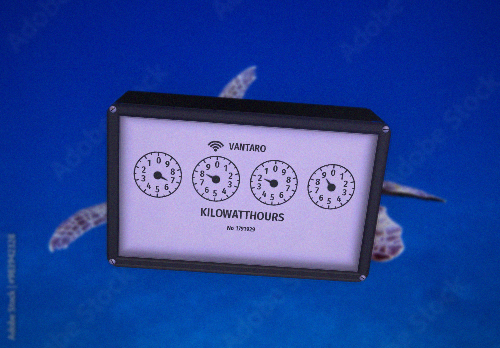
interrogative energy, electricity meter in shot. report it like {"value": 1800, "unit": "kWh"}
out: {"value": 6819, "unit": "kWh"}
